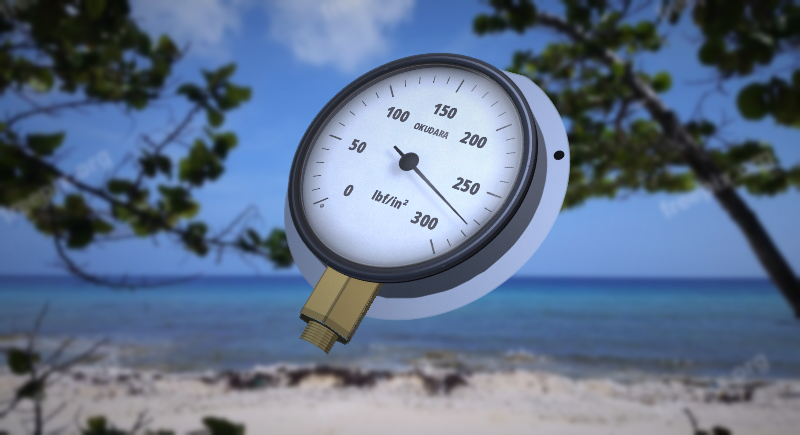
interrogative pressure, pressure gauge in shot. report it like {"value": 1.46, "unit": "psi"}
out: {"value": 275, "unit": "psi"}
